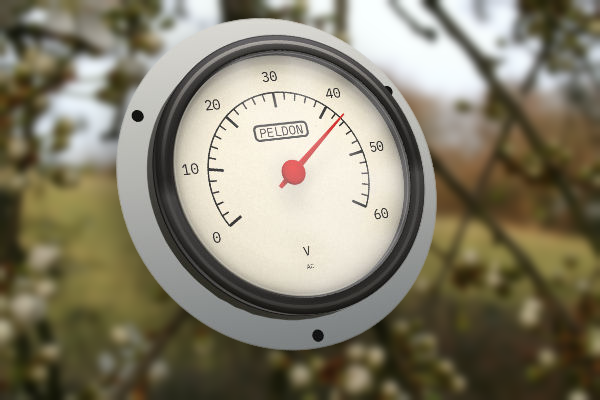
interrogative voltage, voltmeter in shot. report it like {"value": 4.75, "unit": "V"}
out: {"value": 43, "unit": "V"}
